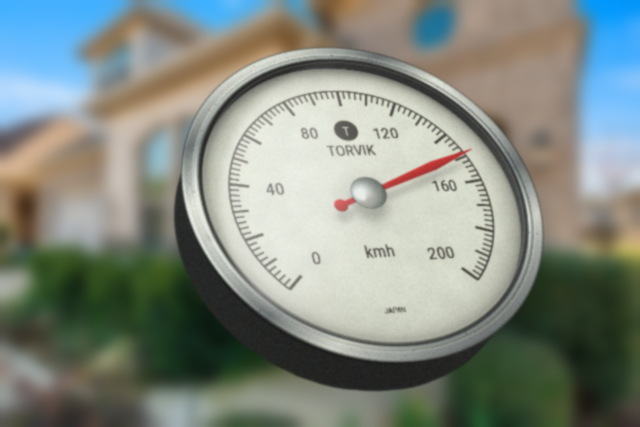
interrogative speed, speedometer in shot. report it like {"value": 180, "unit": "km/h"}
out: {"value": 150, "unit": "km/h"}
